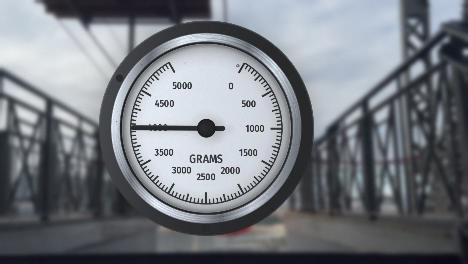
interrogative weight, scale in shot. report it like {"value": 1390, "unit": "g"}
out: {"value": 4000, "unit": "g"}
